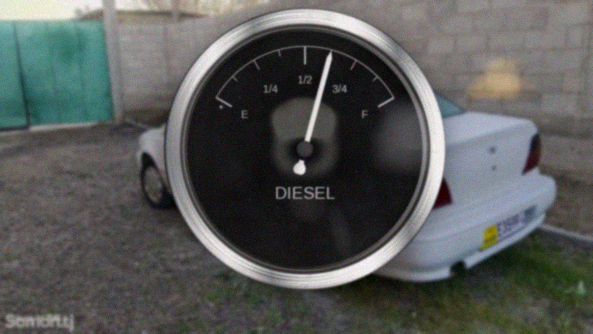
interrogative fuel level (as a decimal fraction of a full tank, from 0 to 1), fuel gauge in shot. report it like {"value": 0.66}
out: {"value": 0.625}
